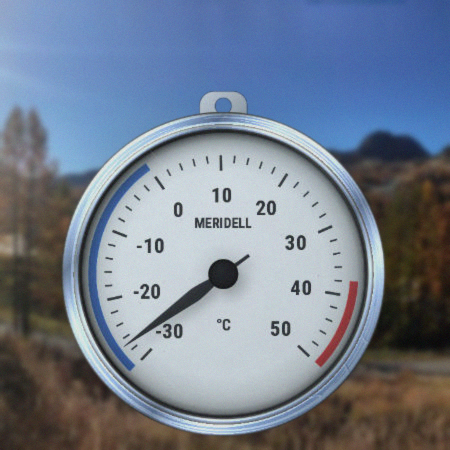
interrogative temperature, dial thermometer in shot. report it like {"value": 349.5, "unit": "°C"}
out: {"value": -27, "unit": "°C"}
